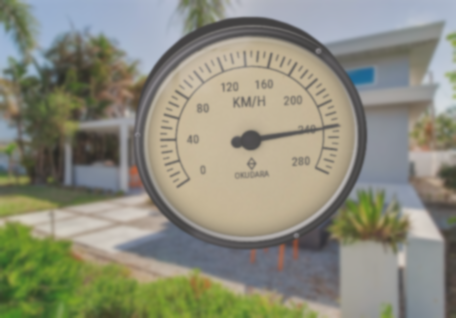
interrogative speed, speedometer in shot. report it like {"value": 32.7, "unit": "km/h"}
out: {"value": 240, "unit": "km/h"}
